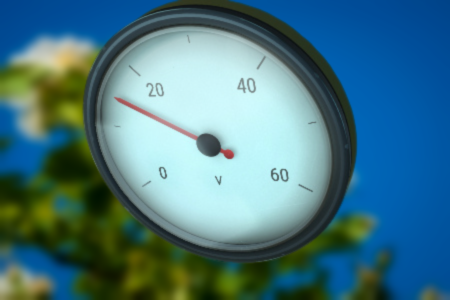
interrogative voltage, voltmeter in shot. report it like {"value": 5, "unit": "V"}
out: {"value": 15, "unit": "V"}
